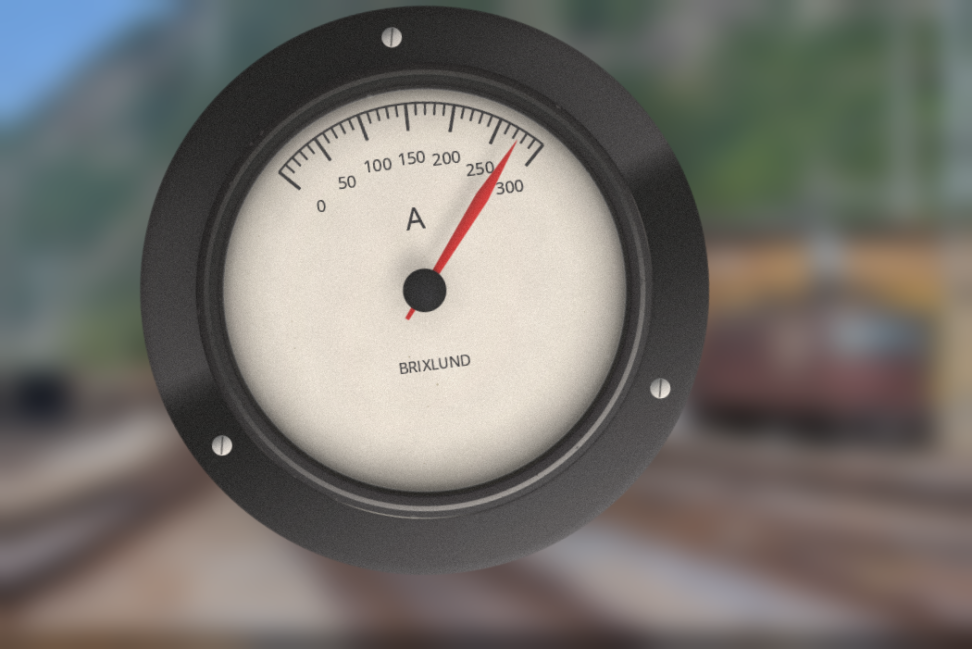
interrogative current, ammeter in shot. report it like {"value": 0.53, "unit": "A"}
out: {"value": 275, "unit": "A"}
